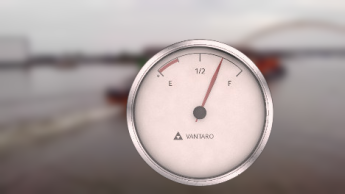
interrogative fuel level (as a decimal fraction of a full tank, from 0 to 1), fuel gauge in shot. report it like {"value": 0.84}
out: {"value": 0.75}
